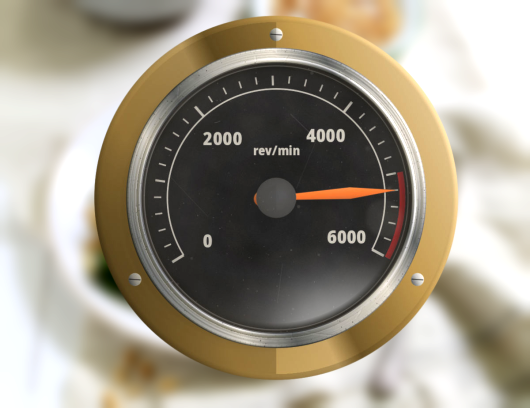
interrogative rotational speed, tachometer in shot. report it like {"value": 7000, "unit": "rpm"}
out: {"value": 5200, "unit": "rpm"}
